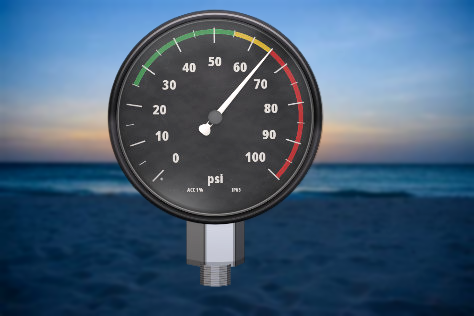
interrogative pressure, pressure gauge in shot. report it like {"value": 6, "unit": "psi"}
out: {"value": 65, "unit": "psi"}
